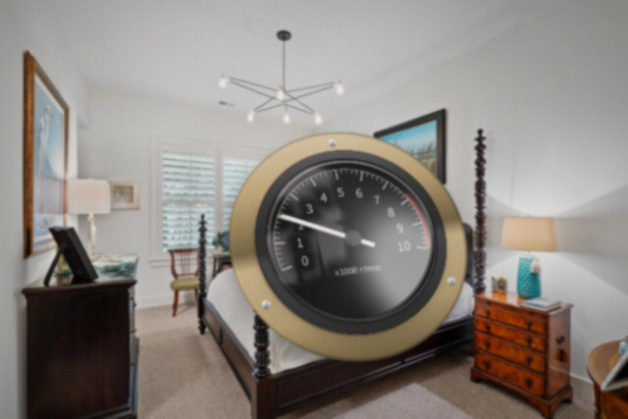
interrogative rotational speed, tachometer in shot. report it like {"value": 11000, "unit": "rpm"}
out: {"value": 2000, "unit": "rpm"}
